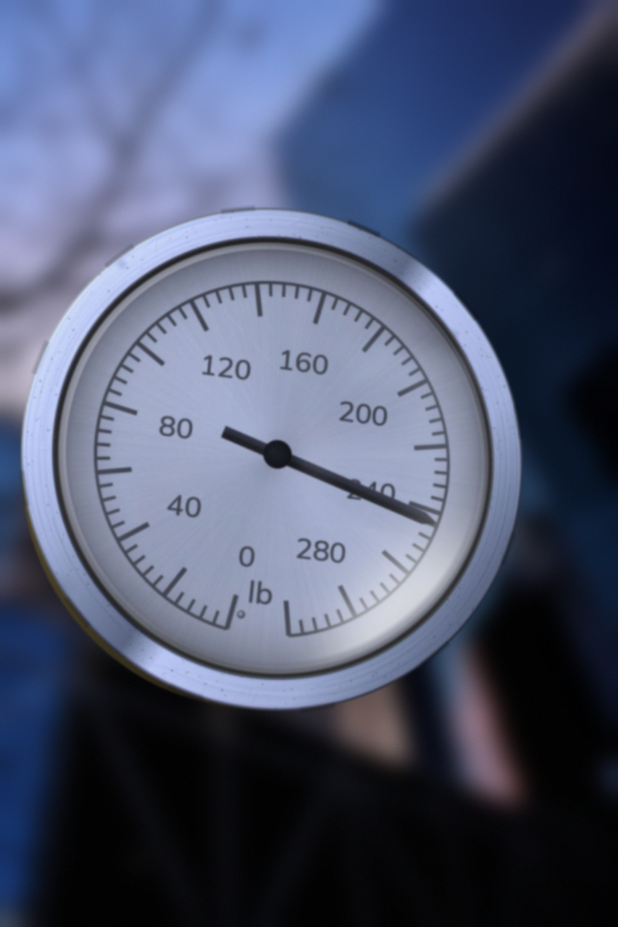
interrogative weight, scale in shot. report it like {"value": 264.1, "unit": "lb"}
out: {"value": 244, "unit": "lb"}
